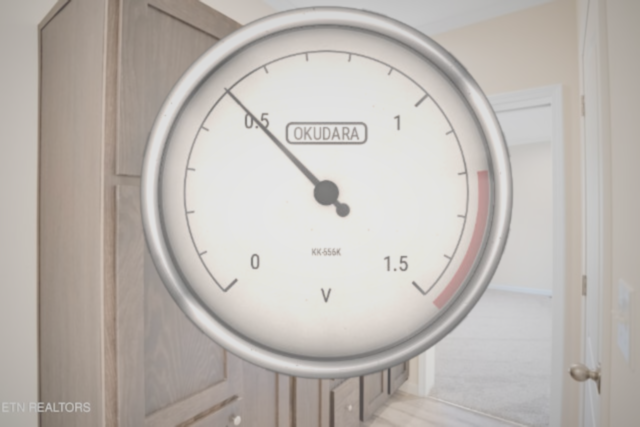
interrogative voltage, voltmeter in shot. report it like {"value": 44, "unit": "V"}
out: {"value": 0.5, "unit": "V"}
